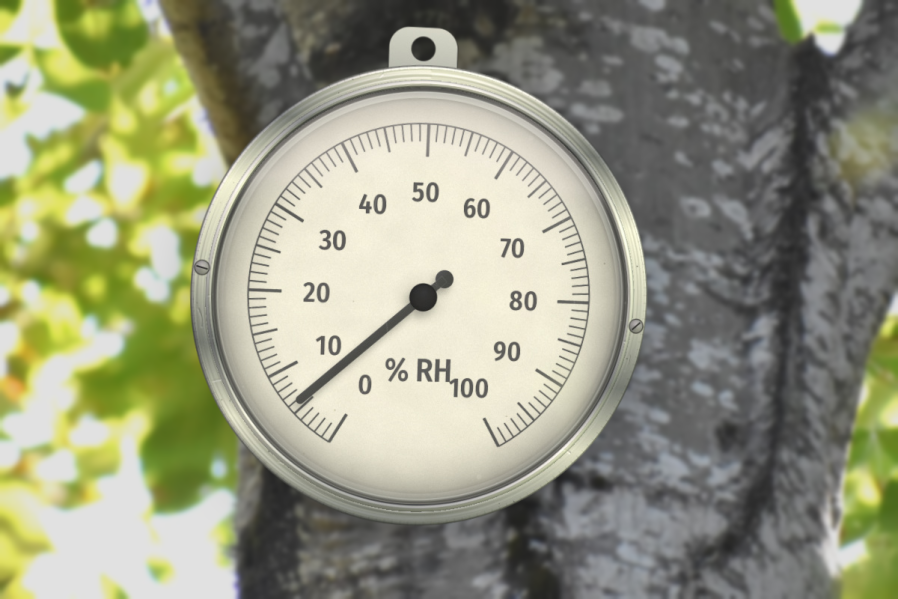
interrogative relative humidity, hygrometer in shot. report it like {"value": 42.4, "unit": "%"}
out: {"value": 6, "unit": "%"}
